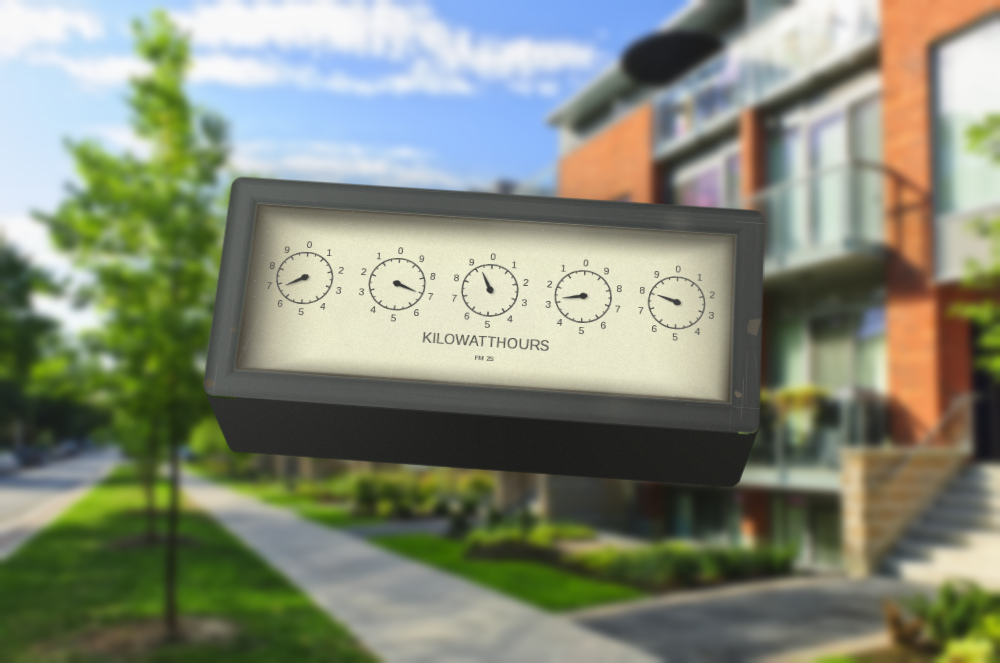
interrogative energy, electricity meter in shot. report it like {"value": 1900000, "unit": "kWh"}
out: {"value": 66928, "unit": "kWh"}
